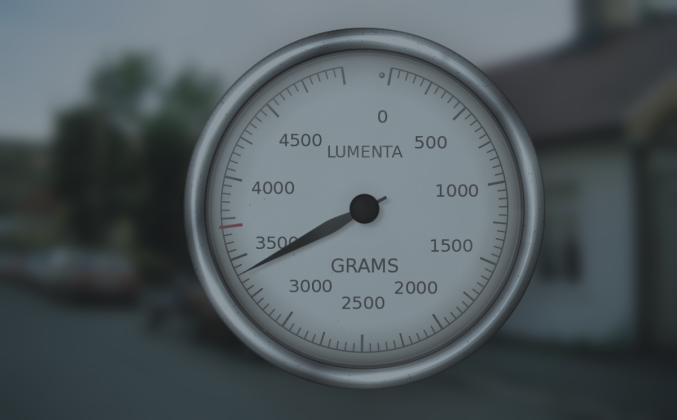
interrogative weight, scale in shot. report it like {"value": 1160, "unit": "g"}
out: {"value": 3400, "unit": "g"}
